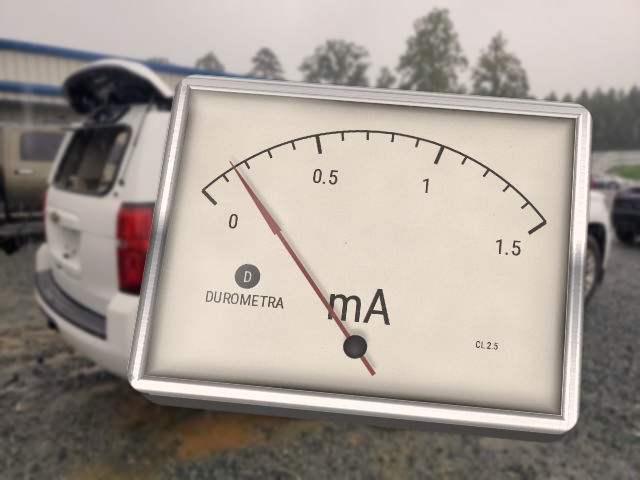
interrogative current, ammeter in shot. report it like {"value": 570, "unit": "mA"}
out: {"value": 0.15, "unit": "mA"}
